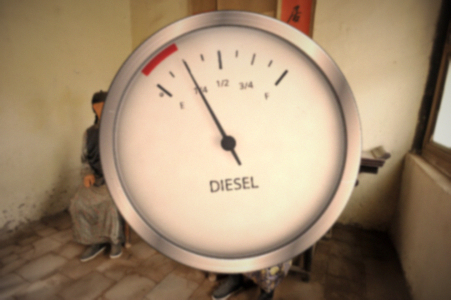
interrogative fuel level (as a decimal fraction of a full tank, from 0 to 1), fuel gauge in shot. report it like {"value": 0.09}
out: {"value": 0.25}
